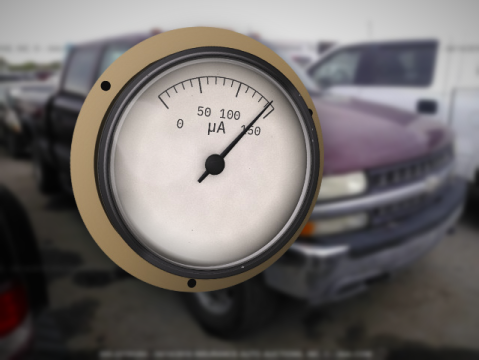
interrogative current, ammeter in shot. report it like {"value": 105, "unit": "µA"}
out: {"value": 140, "unit": "µA"}
